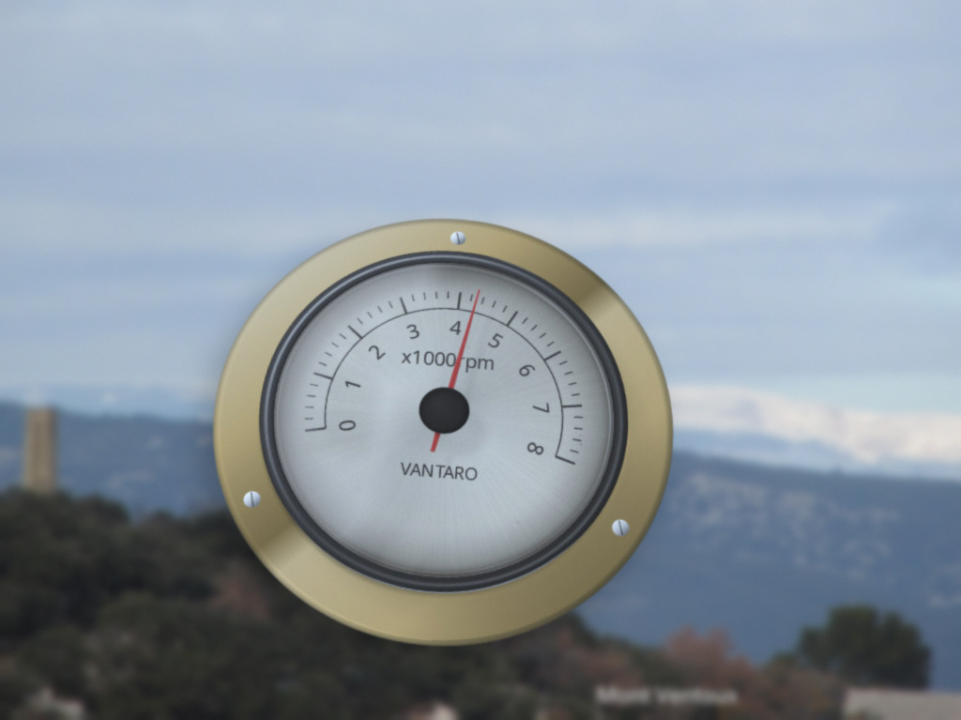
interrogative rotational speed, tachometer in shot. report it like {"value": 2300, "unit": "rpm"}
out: {"value": 4300, "unit": "rpm"}
